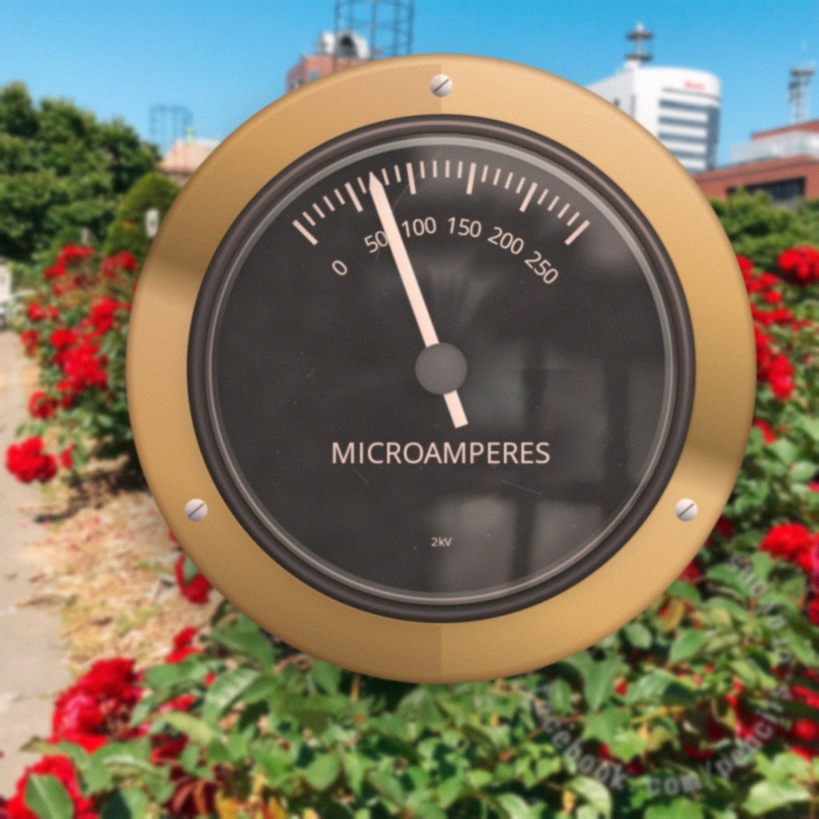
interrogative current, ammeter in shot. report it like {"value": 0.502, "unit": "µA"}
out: {"value": 70, "unit": "µA"}
